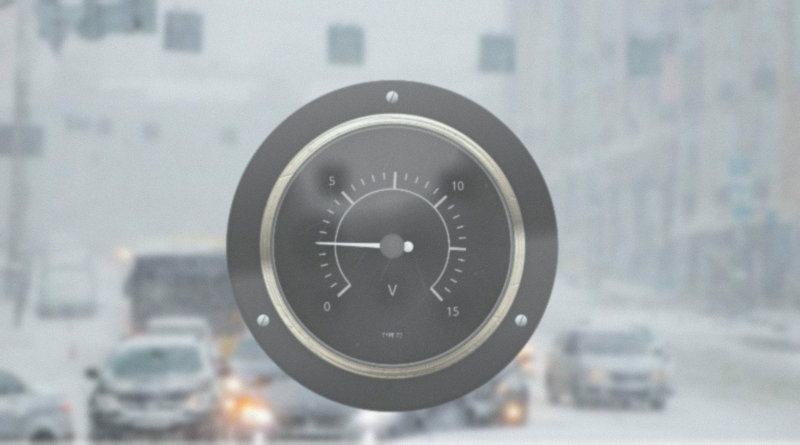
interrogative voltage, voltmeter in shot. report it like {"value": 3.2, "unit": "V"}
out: {"value": 2.5, "unit": "V"}
